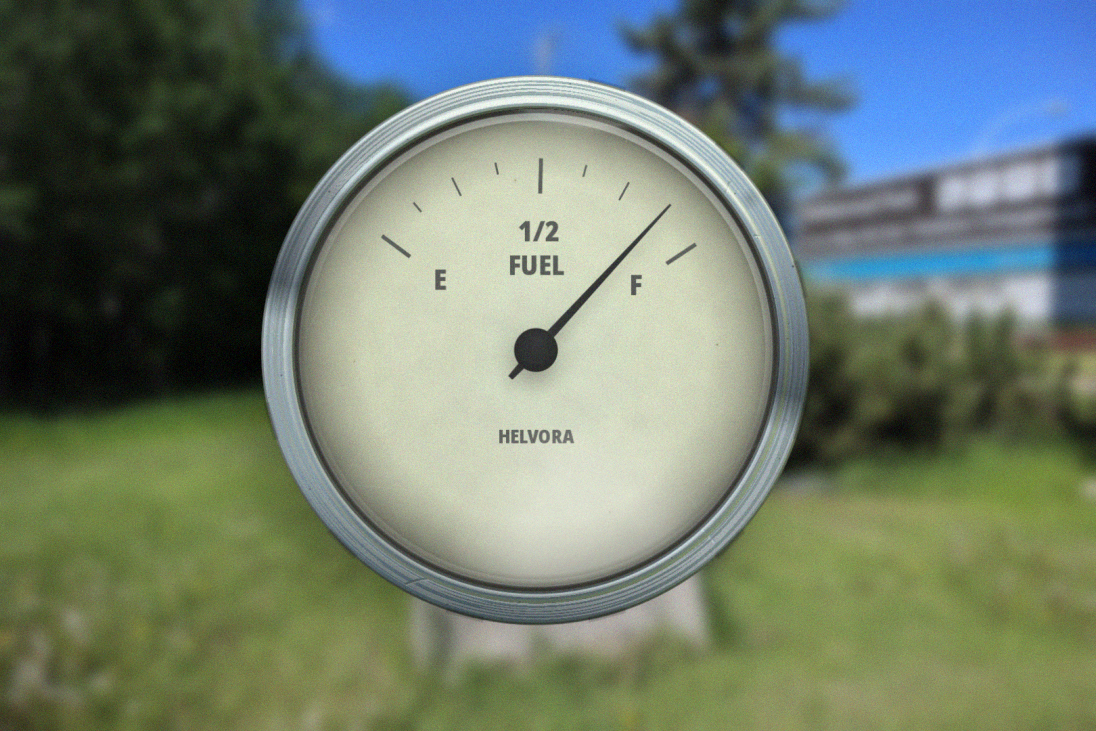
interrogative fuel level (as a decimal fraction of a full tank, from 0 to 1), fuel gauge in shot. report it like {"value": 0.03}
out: {"value": 0.875}
